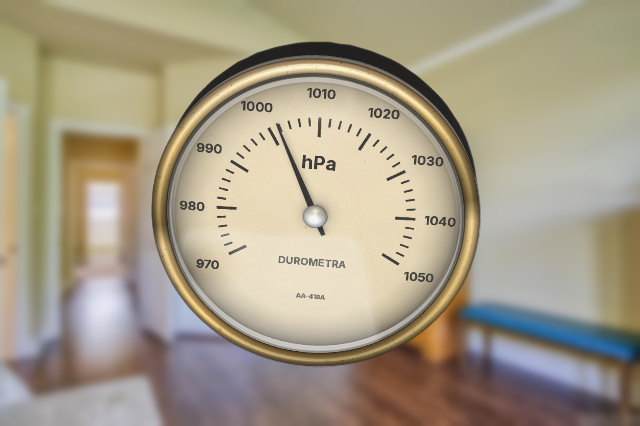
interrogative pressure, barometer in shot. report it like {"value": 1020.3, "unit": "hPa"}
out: {"value": 1002, "unit": "hPa"}
